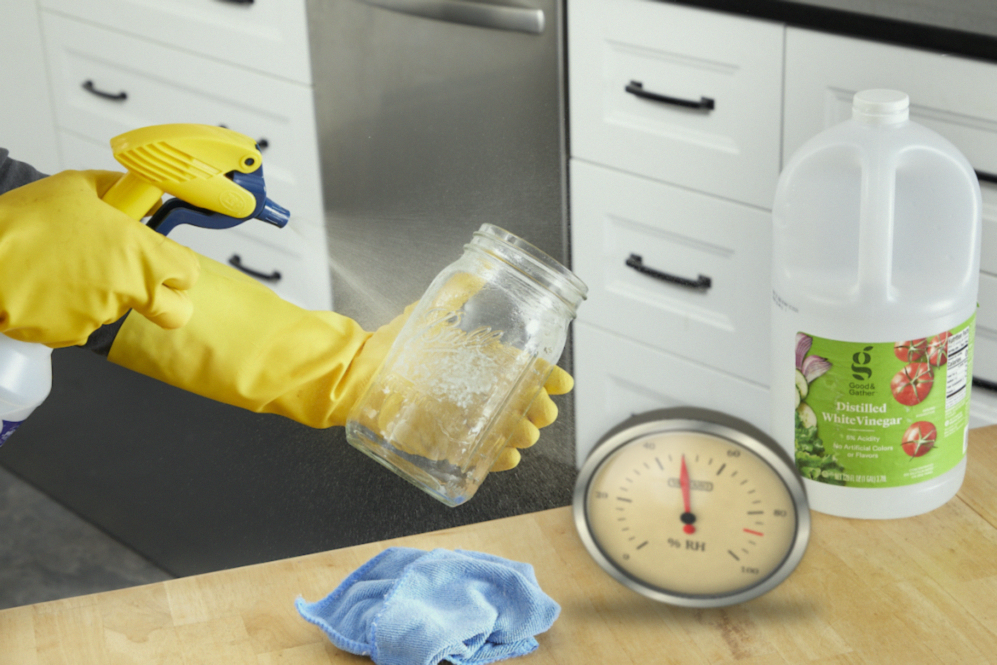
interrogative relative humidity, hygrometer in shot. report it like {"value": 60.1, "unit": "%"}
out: {"value": 48, "unit": "%"}
